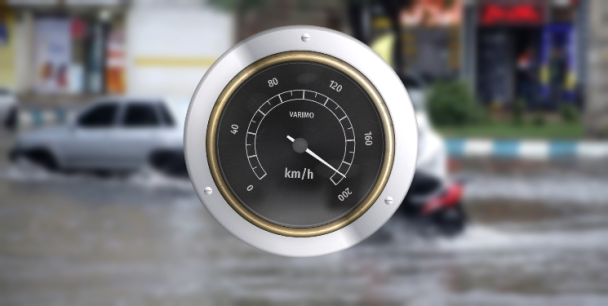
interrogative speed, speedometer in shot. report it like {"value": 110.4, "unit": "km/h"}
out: {"value": 190, "unit": "km/h"}
